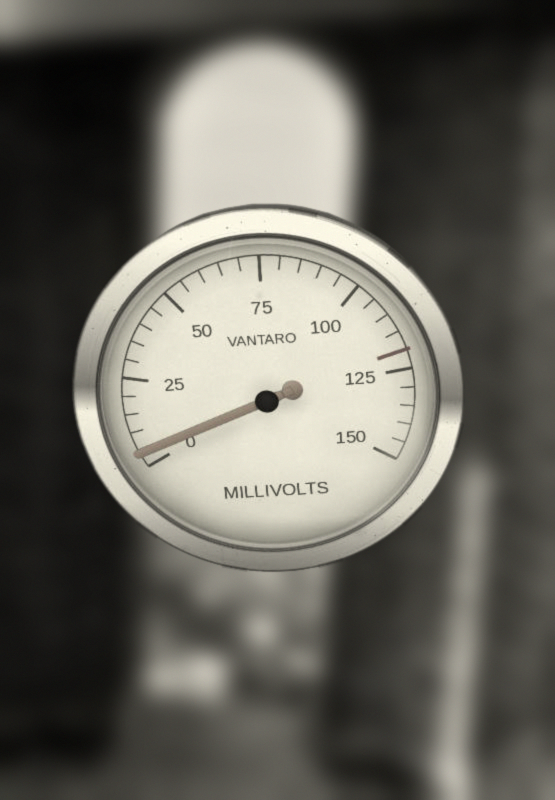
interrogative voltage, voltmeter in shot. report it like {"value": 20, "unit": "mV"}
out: {"value": 5, "unit": "mV"}
